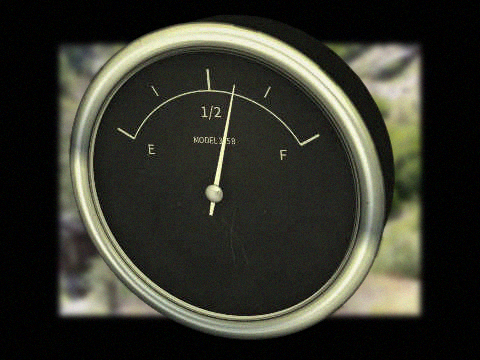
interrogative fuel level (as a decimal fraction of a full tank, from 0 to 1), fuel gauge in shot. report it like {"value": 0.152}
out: {"value": 0.625}
